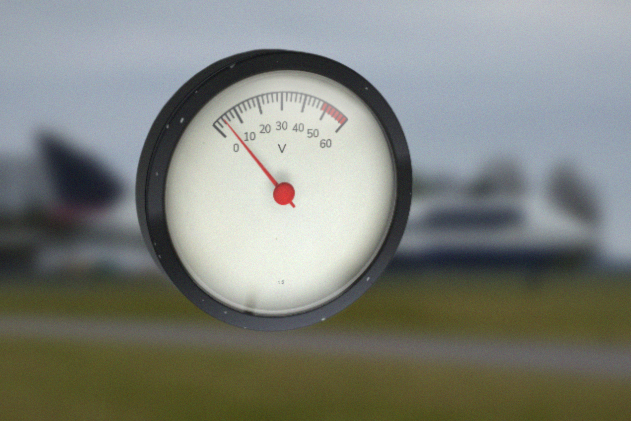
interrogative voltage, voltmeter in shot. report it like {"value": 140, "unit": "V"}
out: {"value": 4, "unit": "V"}
